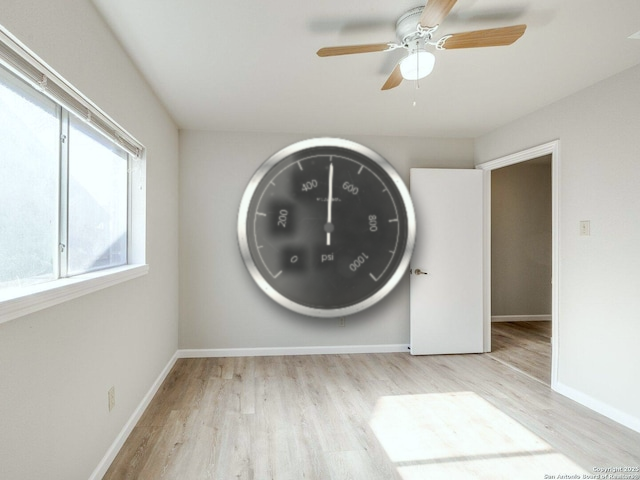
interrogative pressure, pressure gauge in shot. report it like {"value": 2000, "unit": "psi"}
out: {"value": 500, "unit": "psi"}
